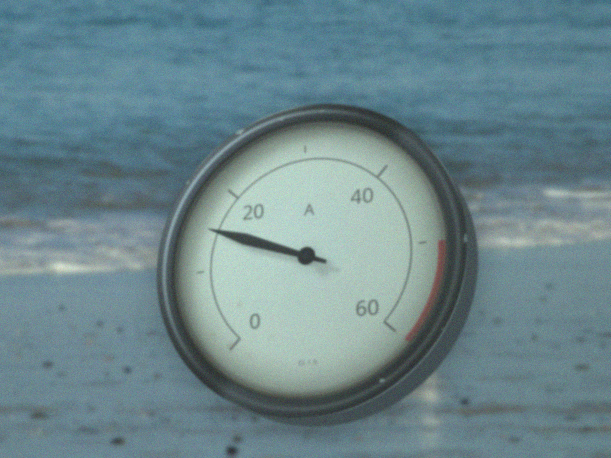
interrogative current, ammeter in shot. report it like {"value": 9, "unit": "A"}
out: {"value": 15, "unit": "A"}
